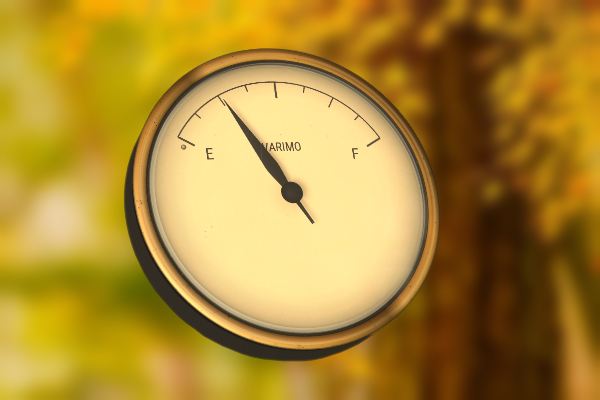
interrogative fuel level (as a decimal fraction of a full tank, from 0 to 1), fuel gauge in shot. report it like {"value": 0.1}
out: {"value": 0.25}
